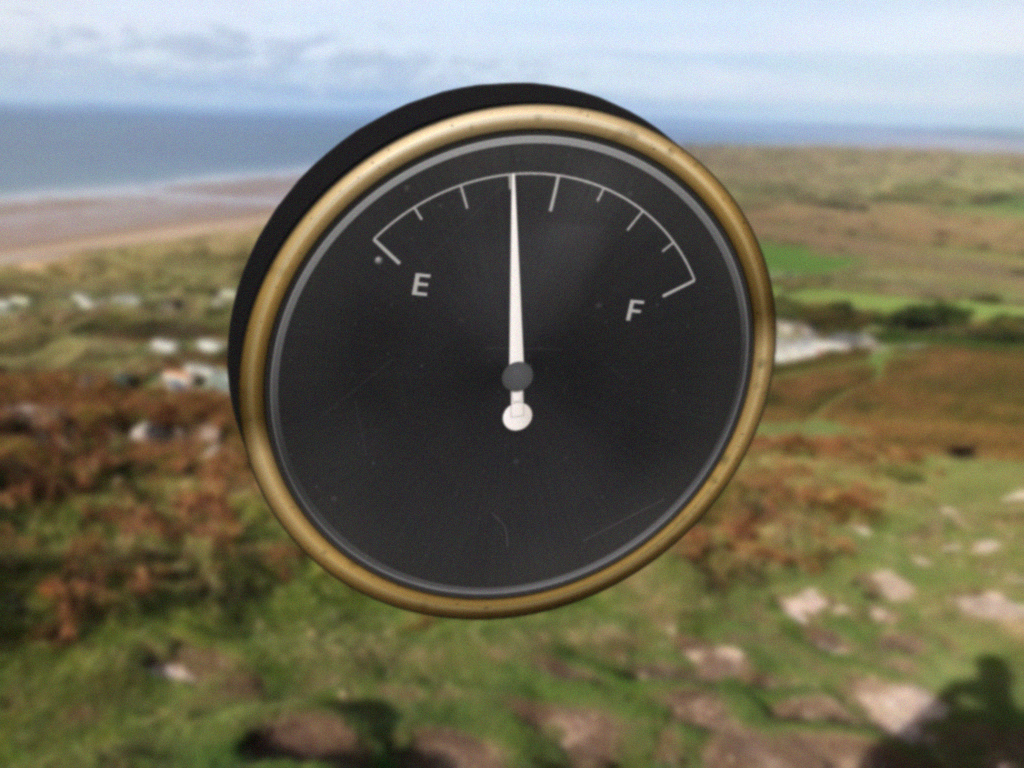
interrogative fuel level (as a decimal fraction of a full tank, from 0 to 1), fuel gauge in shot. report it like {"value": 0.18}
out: {"value": 0.375}
